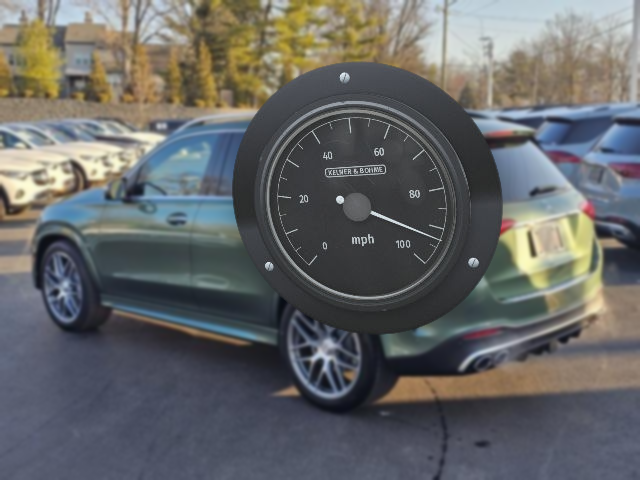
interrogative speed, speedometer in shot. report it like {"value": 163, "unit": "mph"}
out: {"value": 92.5, "unit": "mph"}
